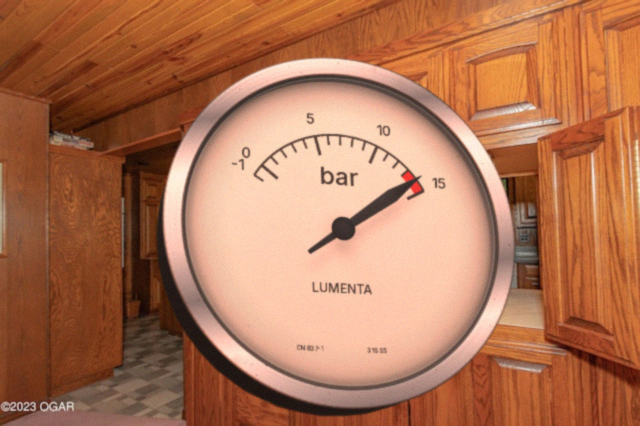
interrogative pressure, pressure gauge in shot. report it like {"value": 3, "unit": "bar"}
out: {"value": 14, "unit": "bar"}
